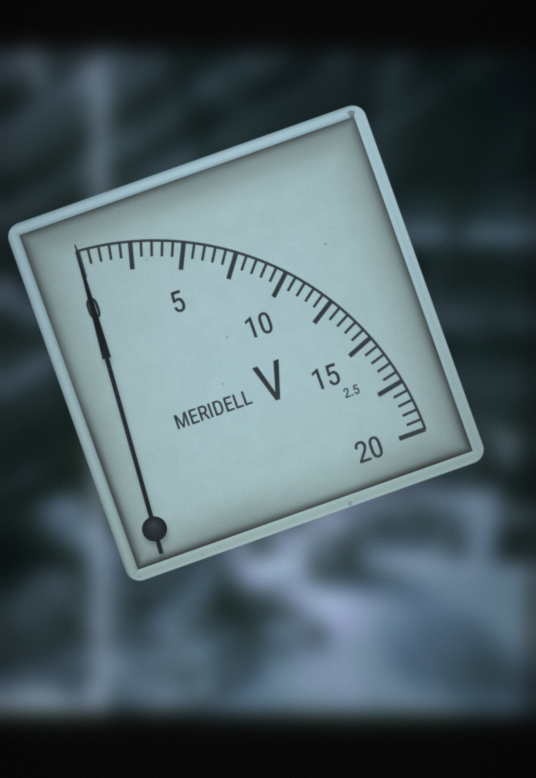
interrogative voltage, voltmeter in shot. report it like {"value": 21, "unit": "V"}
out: {"value": 0, "unit": "V"}
